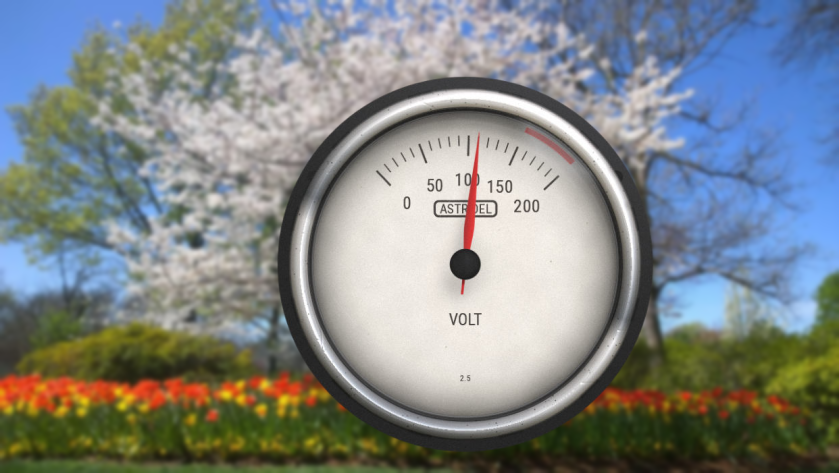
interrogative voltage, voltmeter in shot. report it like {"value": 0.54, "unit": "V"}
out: {"value": 110, "unit": "V"}
